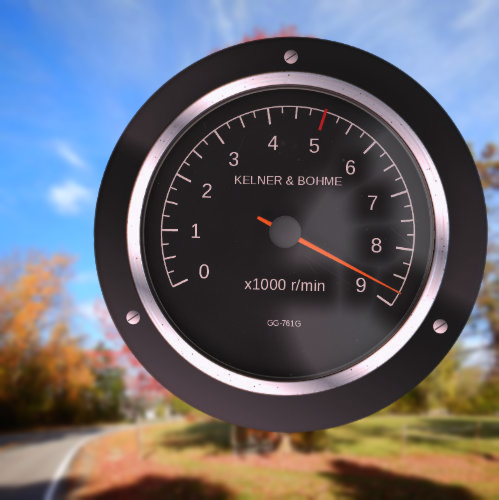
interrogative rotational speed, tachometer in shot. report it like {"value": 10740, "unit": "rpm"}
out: {"value": 8750, "unit": "rpm"}
